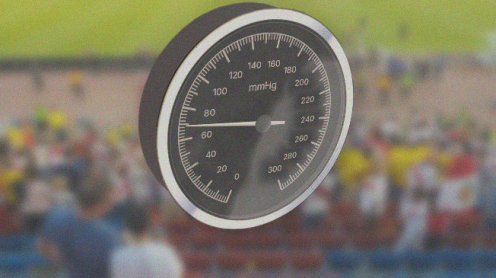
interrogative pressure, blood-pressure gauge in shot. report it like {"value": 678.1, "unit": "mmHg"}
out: {"value": 70, "unit": "mmHg"}
